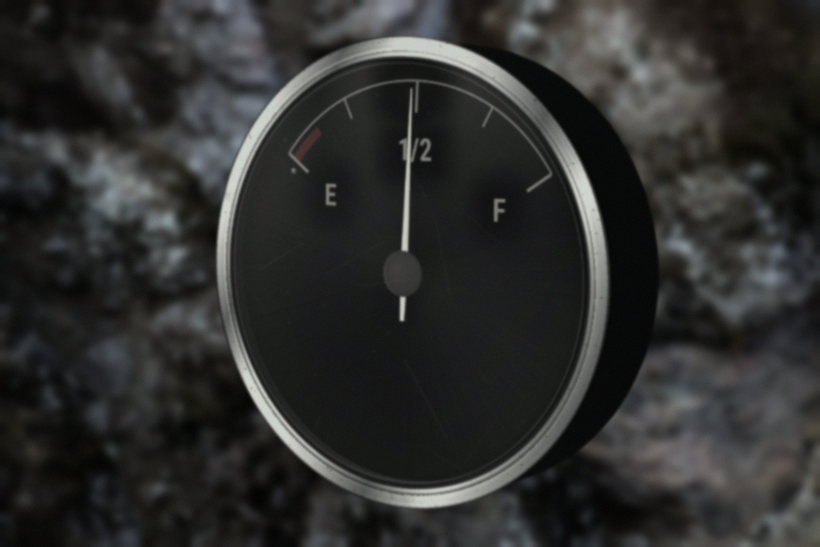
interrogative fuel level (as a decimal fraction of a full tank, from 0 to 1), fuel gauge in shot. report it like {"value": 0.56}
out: {"value": 0.5}
